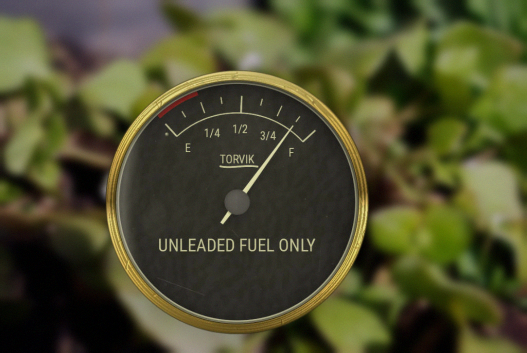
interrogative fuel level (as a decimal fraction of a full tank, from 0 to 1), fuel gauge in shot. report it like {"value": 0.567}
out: {"value": 0.875}
